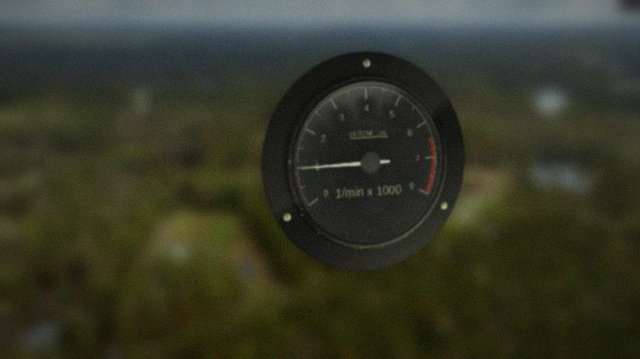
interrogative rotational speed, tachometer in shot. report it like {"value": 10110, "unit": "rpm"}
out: {"value": 1000, "unit": "rpm"}
